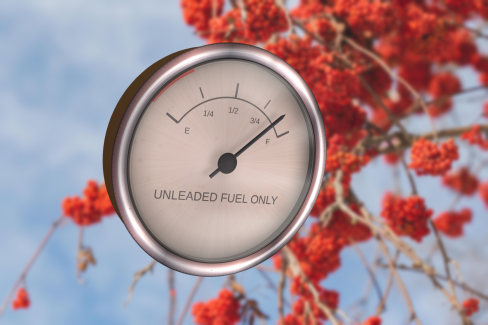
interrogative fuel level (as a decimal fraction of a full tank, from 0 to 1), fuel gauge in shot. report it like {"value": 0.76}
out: {"value": 0.875}
